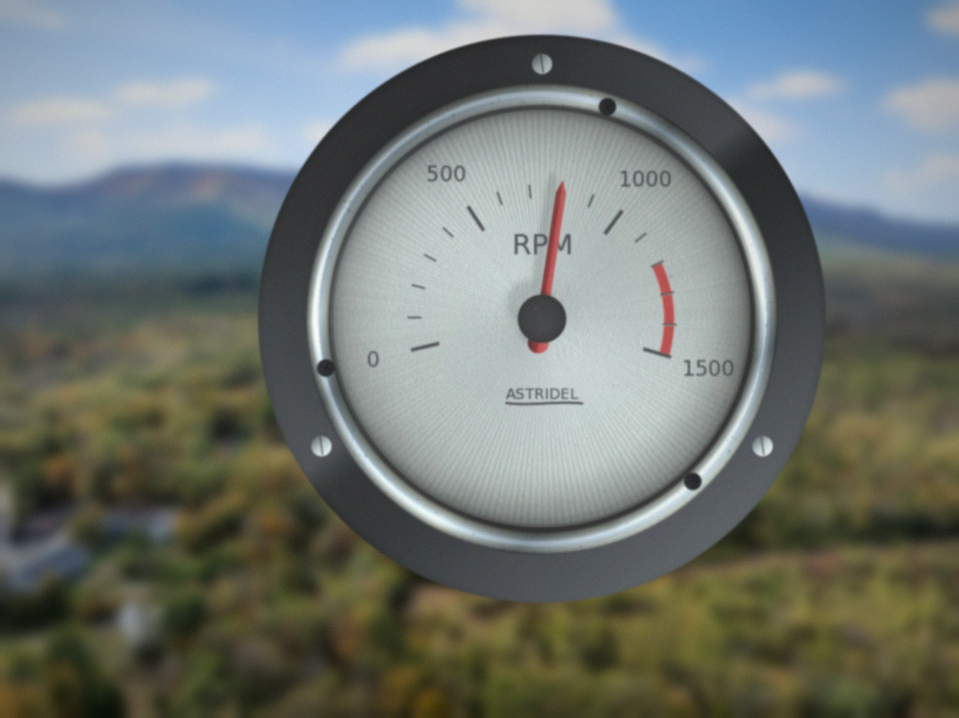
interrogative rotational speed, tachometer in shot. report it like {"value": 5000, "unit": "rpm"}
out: {"value": 800, "unit": "rpm"}
